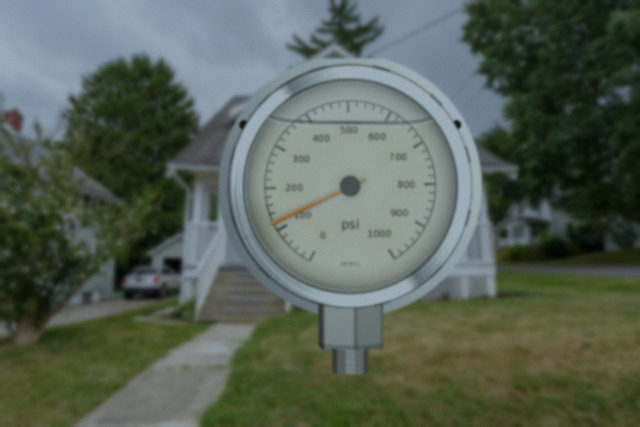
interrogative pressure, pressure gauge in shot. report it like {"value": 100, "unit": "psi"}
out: {"value": 120, "unit": "psi"}
